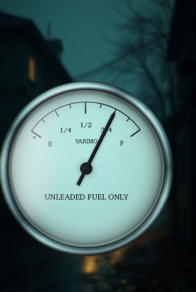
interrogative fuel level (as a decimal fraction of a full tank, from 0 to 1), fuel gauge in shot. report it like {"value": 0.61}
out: {"value": 0.75}
